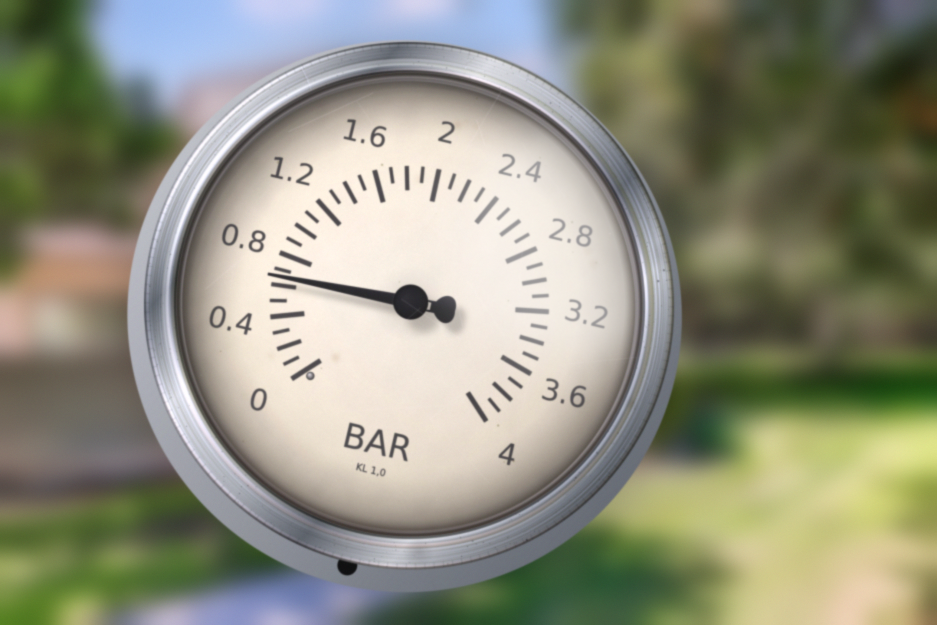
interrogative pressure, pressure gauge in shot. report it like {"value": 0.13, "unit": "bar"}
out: {"value": 0.65, "unit": "bar"}
